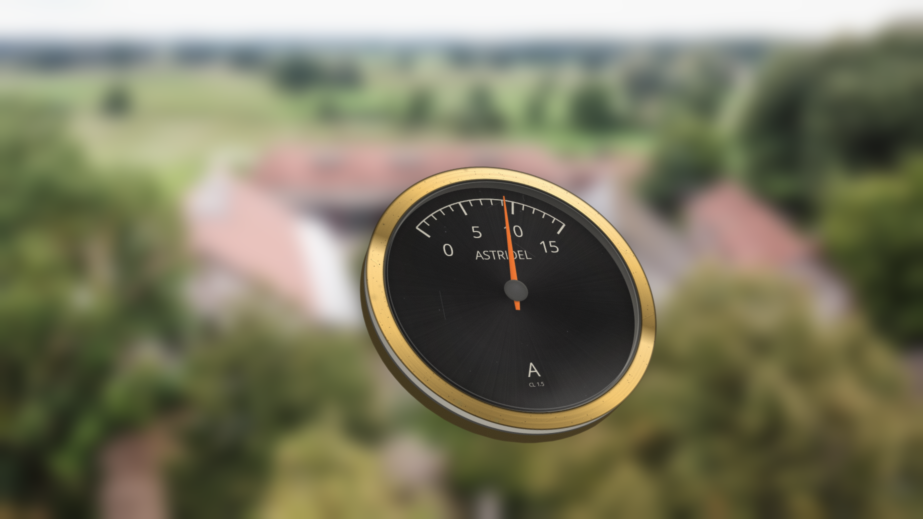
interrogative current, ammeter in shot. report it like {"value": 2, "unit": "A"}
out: {"value": 9, "unit": "A"}
